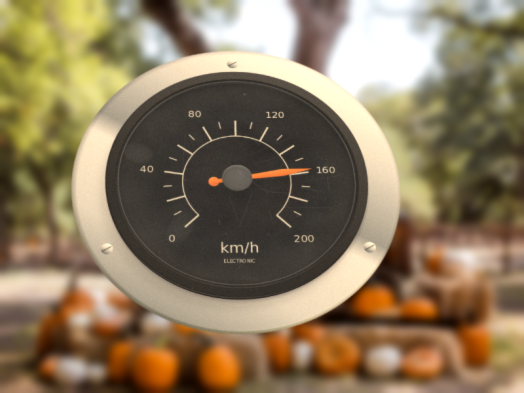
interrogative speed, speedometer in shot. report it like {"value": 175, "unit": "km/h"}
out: {"value": 160, "unit": "km/h"}
